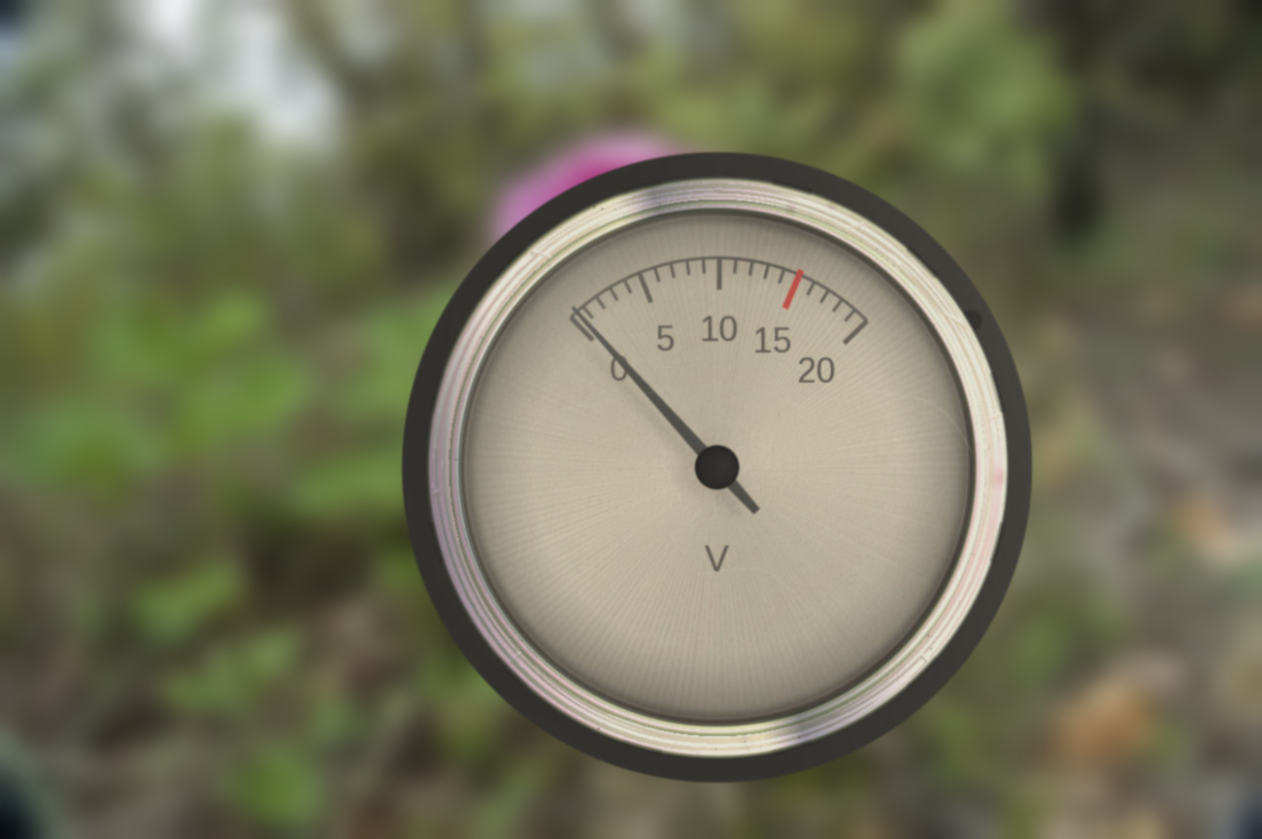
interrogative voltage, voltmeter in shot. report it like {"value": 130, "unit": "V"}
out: {"value": 0.5, "unit": "V"}
